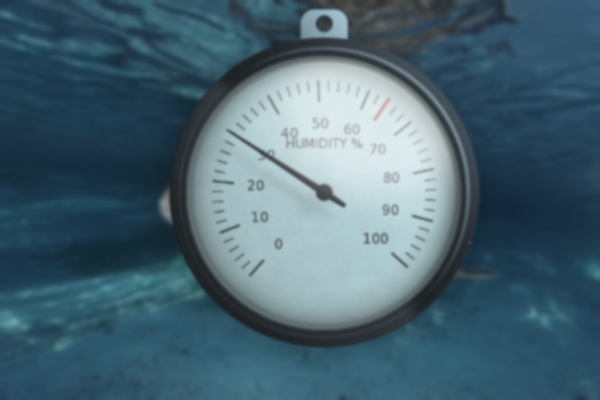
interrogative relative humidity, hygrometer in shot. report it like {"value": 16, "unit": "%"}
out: {"value": 30, "unit": "%"}
